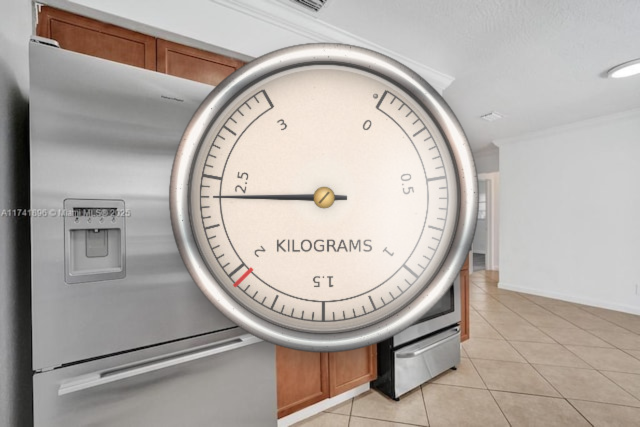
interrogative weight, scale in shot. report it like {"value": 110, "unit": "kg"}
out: {"value": 2.4, "unit": "kg"}
